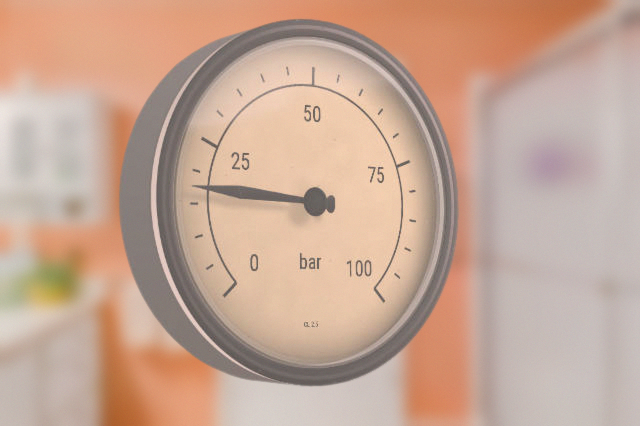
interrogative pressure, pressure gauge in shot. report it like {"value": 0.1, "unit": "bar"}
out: {"value": 17.5, "unit": "bar"}
